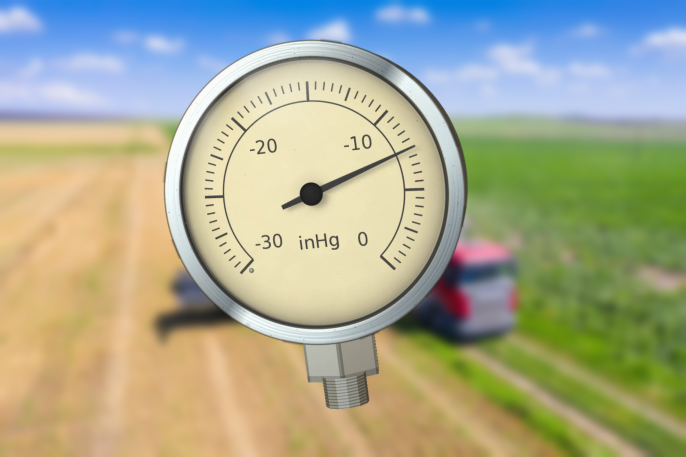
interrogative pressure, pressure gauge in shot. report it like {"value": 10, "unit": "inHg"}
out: {"value": -7.5, "unit": "inHg"}
